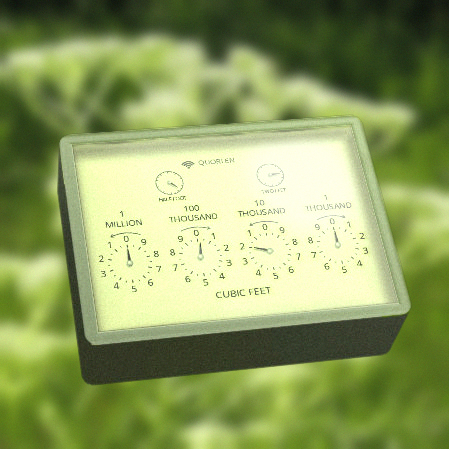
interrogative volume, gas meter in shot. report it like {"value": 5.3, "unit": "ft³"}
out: {"value": 2000, "unit": "ft³"}
